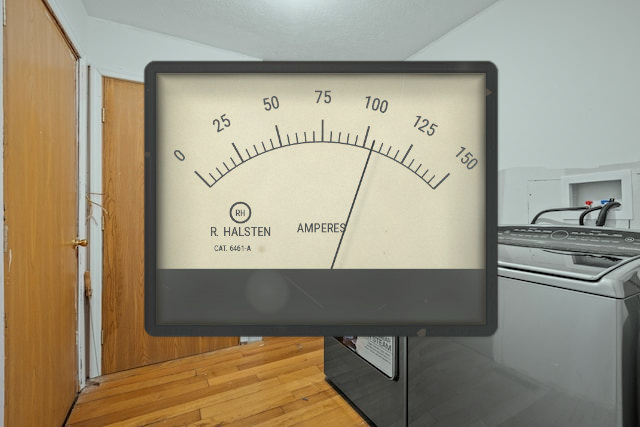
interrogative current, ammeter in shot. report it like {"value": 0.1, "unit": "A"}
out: {"value": 105, "unit": "A"}
